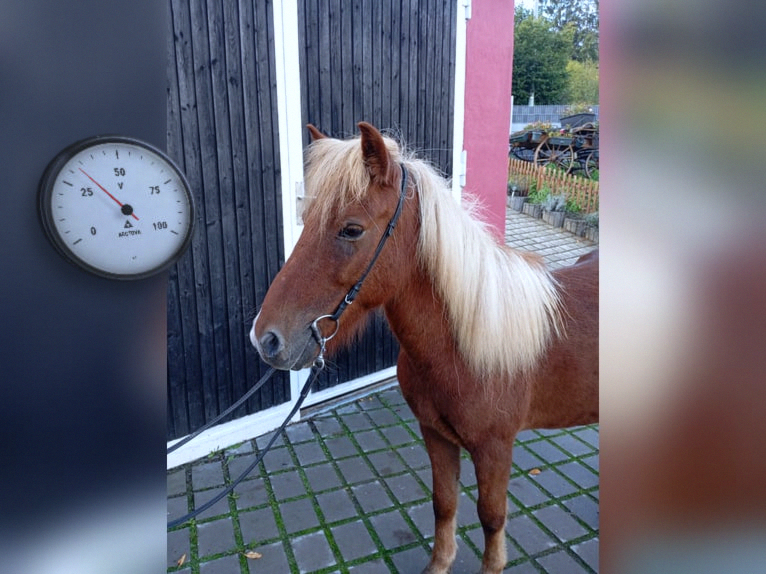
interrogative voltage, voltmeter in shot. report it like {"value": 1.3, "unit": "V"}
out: {"value": 32.5, "unit": "V"}
